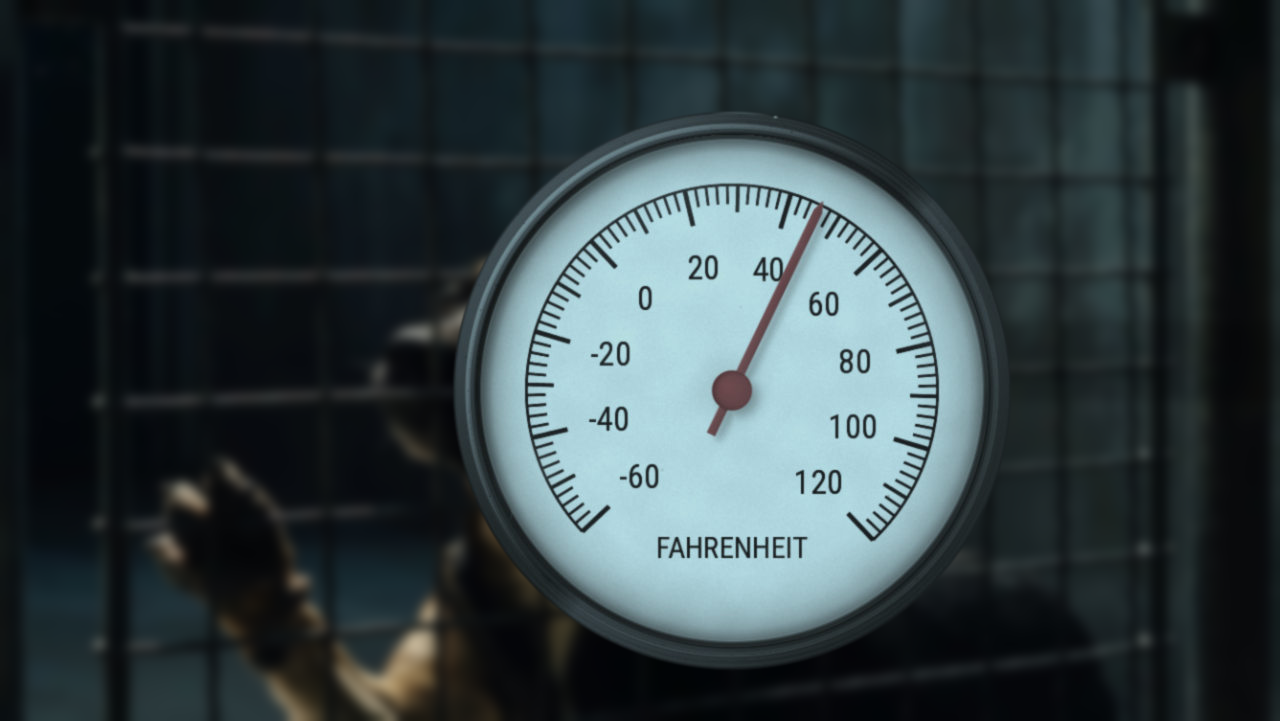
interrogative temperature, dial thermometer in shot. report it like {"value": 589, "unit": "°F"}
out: {"value": 46, "unit": "°F"}
